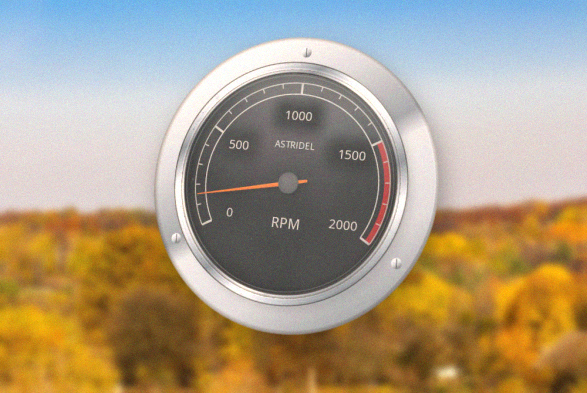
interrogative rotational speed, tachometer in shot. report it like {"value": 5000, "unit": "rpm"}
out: {"value": 150, "unit": "rpm"}
